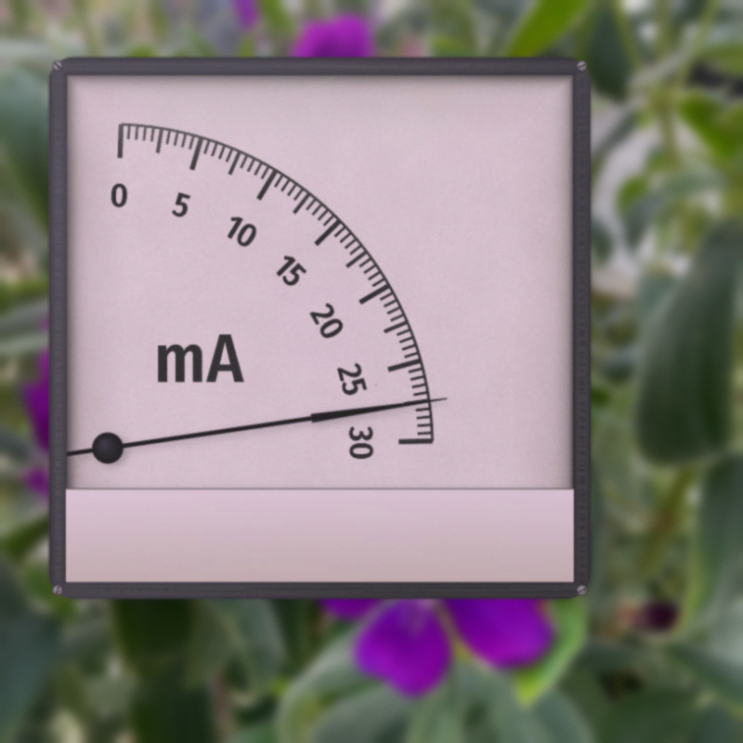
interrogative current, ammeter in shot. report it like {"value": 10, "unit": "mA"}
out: {"value": 27.5, "unit": "mA"}
